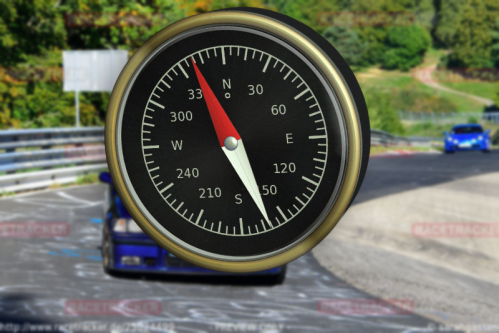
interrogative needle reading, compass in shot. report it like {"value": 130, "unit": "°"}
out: {"value": 340, "unit": "°"}
